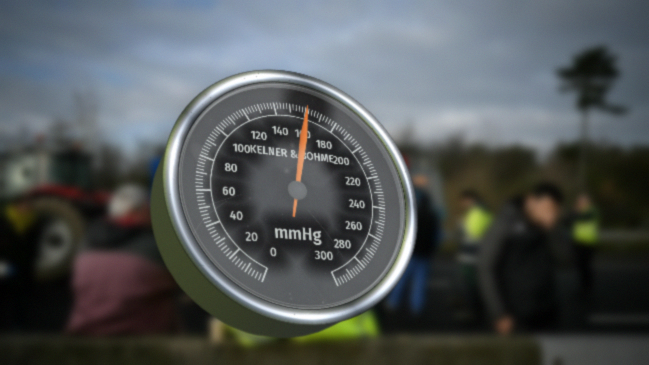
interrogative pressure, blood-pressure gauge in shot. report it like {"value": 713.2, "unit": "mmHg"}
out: {"value": 160, "unit": "mmHg"}
